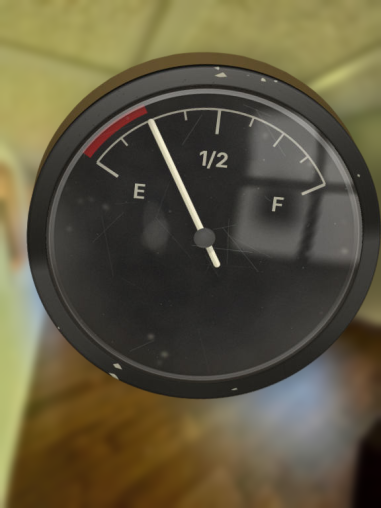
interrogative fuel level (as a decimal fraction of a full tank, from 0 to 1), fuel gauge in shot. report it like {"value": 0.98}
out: {"value": 0.25}
